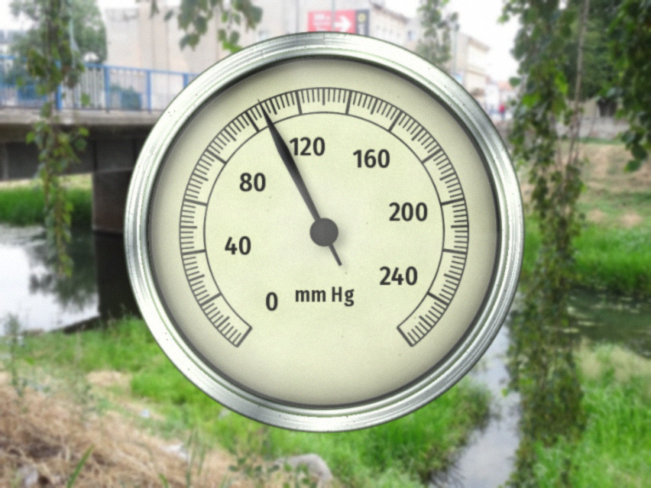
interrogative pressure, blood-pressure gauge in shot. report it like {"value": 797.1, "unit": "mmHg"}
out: {"value": 106, "unit": "mmHg"}
